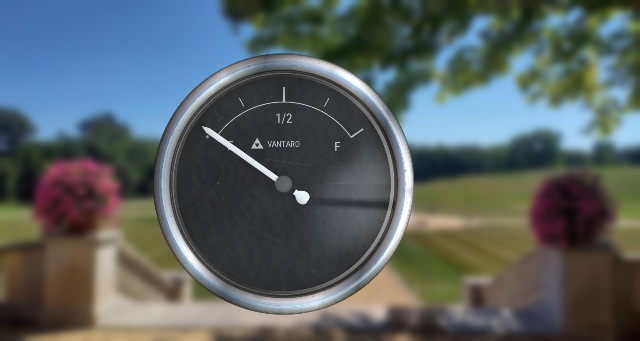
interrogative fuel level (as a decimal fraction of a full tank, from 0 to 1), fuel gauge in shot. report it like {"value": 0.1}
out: {"value": 0}
